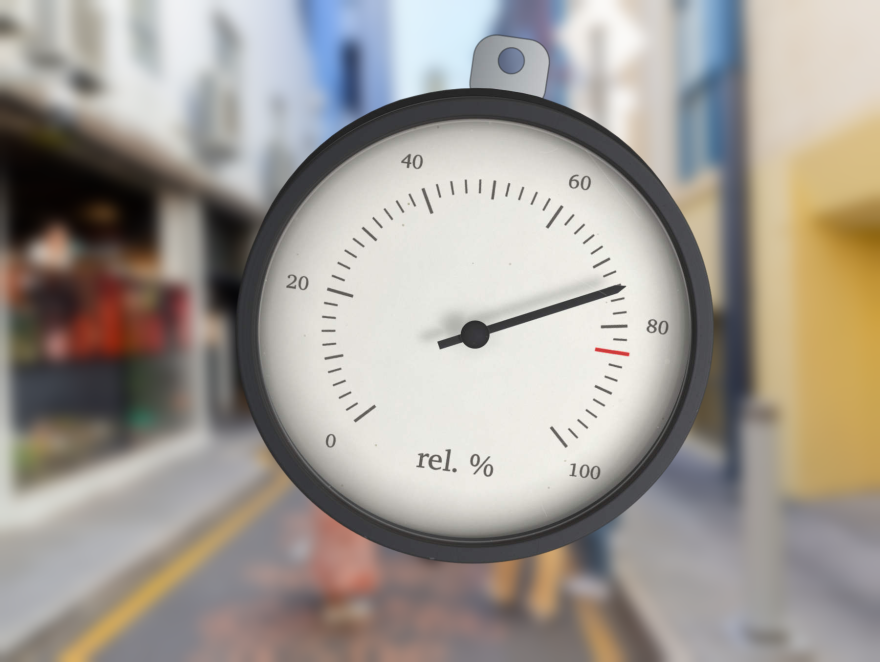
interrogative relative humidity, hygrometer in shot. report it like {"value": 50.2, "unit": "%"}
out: {"value": 74, "unit": "%"}
